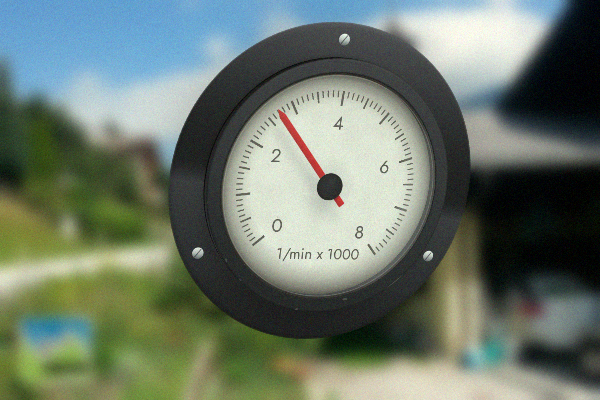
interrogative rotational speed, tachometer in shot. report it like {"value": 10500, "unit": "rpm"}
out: {"value": 2700, "unit": "rpm"}
